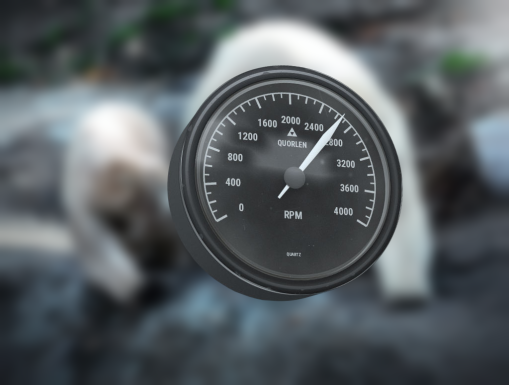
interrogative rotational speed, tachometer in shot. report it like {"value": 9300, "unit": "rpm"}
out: {"value": 2650, "unit": "rpm"}
